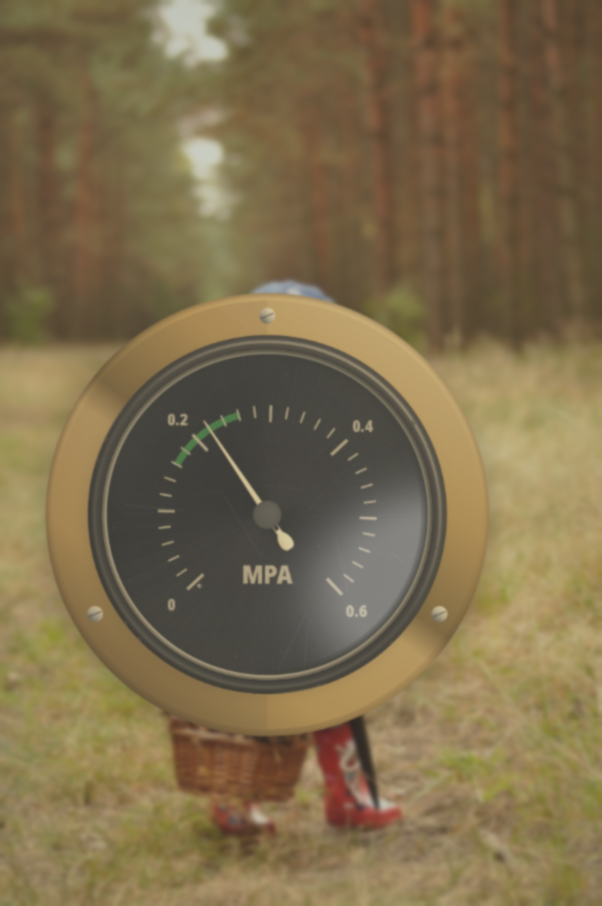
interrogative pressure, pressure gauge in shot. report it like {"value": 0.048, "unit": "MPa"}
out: {"value": 0.22, "unit": "MPa"}
